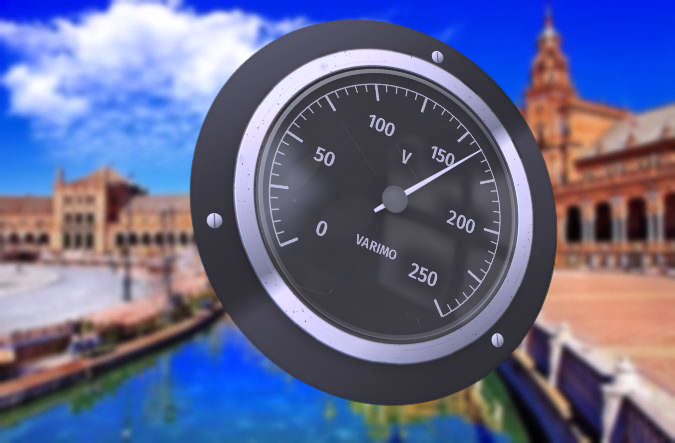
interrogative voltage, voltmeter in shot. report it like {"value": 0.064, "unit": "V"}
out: {"value": 160, "unit": "V"}
